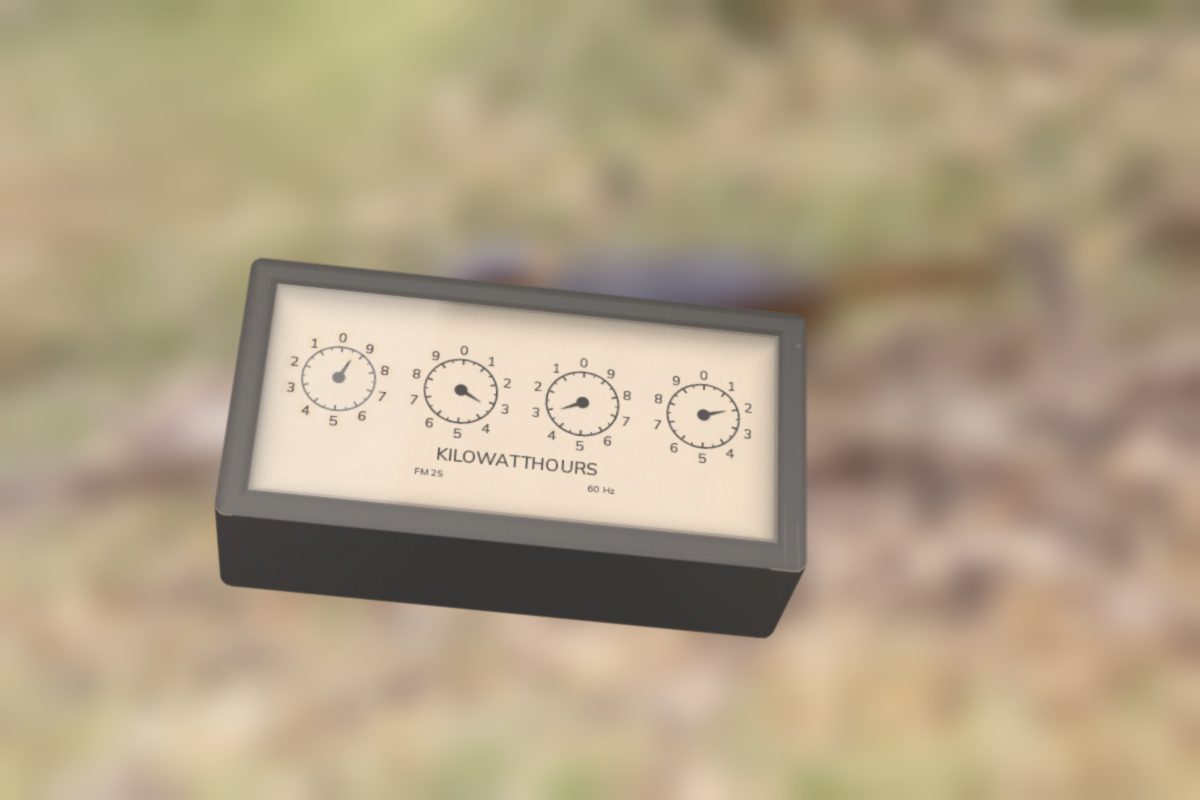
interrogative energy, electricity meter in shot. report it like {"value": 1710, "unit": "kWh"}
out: {"value": 9332, "unit": "kWh"}
